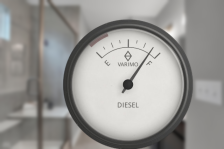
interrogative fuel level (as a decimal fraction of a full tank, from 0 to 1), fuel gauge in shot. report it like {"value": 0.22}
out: {"value": 0.875}
